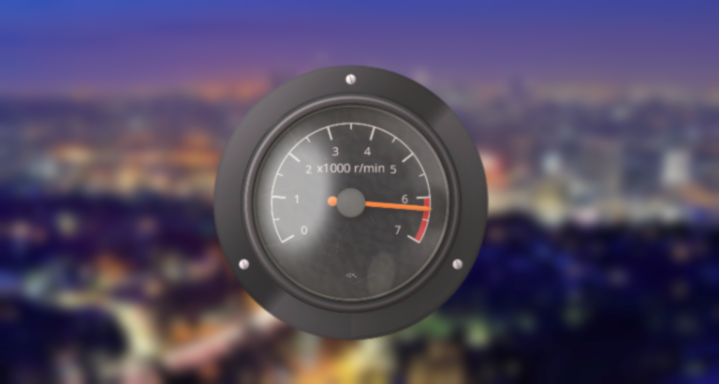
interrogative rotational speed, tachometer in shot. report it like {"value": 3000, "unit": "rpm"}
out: {"value": 6250, "unit": "rpm"}
